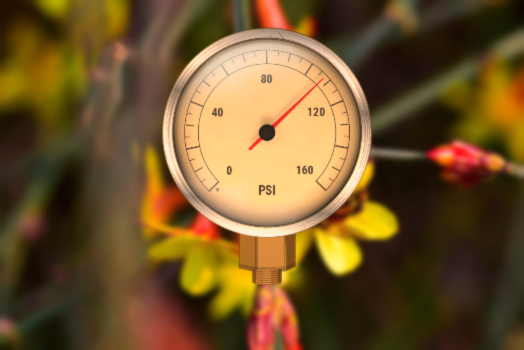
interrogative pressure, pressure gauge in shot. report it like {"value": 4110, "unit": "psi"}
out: {"value": 107.5, "unit": "psi"}
